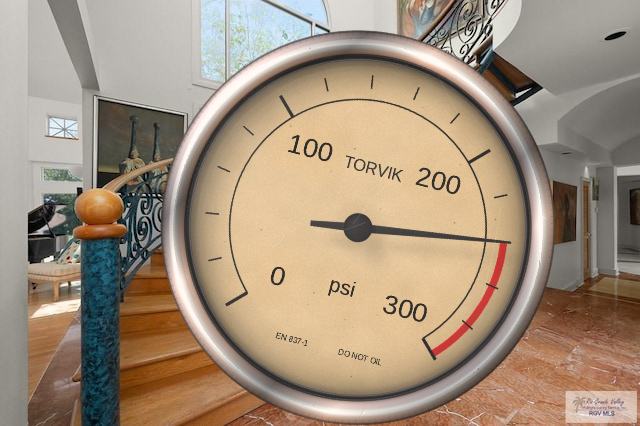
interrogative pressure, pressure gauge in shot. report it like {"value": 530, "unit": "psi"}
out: {"value": 240, "unit": "psi"}
